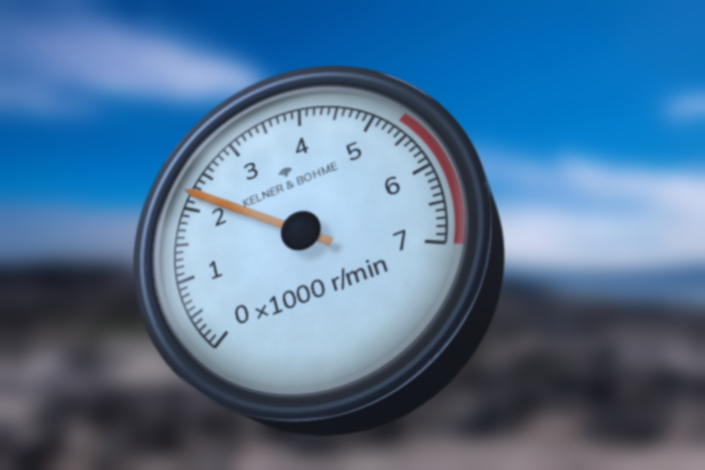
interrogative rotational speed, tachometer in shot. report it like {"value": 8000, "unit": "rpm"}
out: {"value": 2200, "unit": "rpm"}
